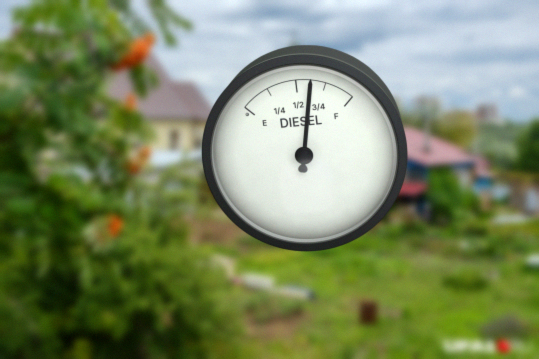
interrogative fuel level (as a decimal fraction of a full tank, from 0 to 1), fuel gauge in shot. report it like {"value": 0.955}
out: {"value": 0.625}
